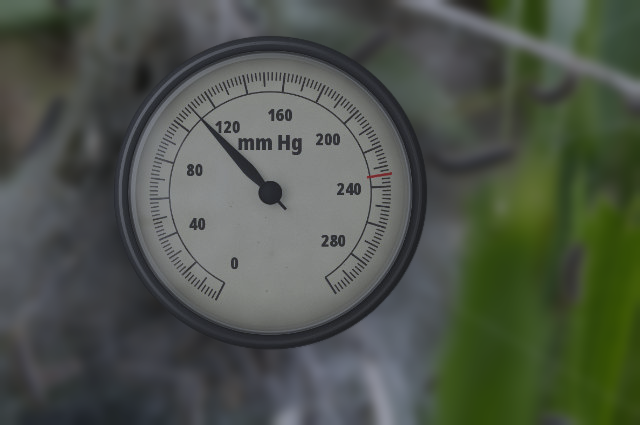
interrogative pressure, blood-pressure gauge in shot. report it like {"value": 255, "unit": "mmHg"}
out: {"value": 110, "unit": "mmHg"}
